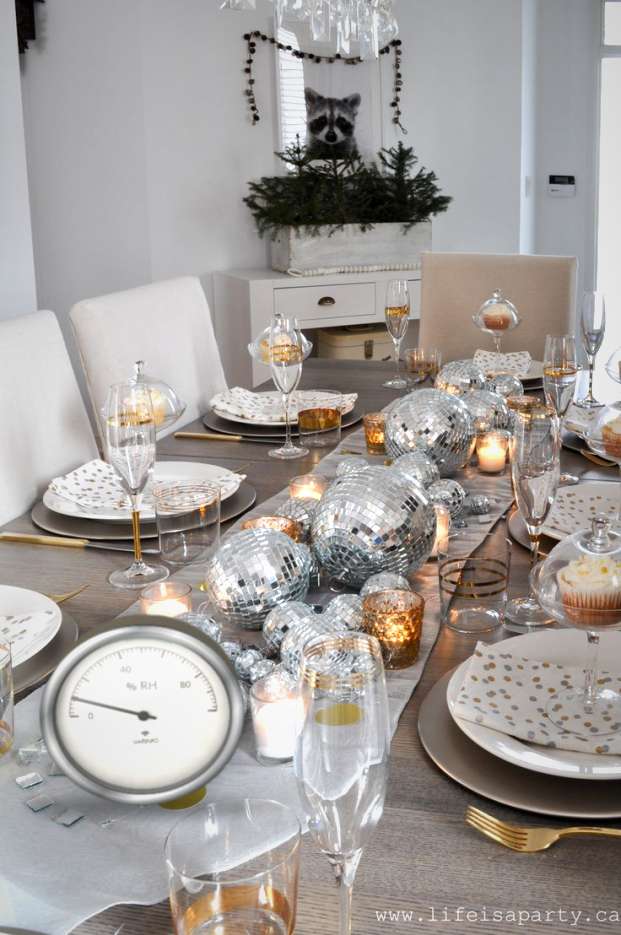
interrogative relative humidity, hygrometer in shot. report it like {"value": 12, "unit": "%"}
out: {"value": 10, "unit": "%"}
